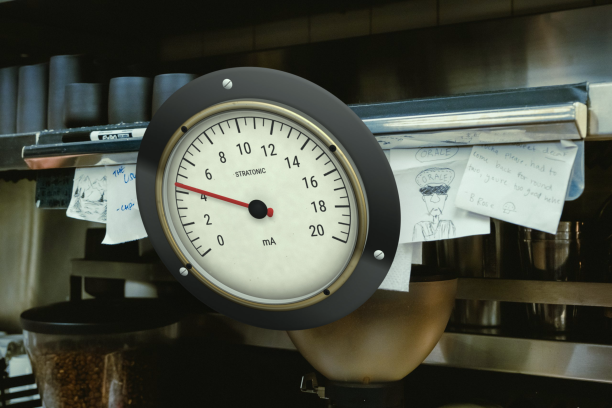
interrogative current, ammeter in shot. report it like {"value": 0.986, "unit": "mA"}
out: {"value": 4.5, "unit": "mA"}
